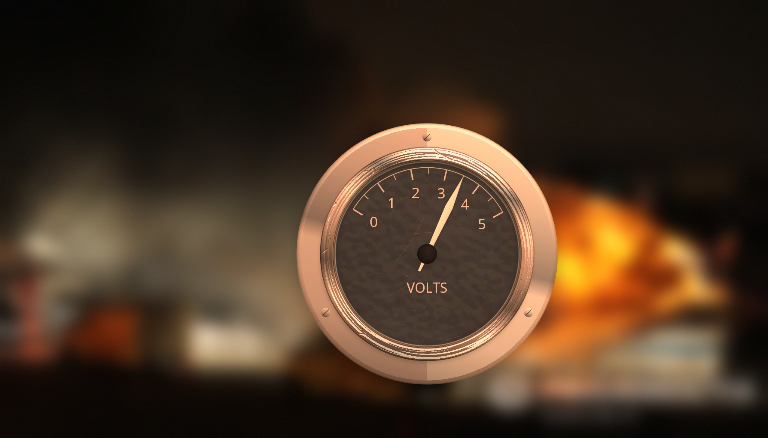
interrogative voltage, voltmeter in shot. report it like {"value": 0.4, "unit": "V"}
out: {"value": 3.5, "unit": "V"}
